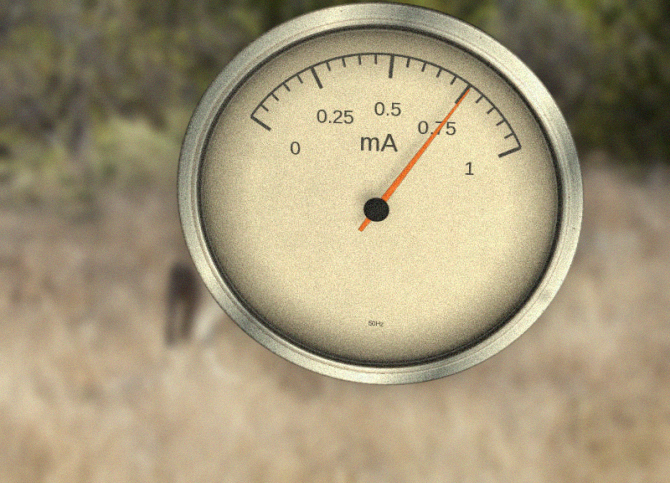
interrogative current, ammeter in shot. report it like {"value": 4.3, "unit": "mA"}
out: {"value": 0.75, "unit": "mA"}
